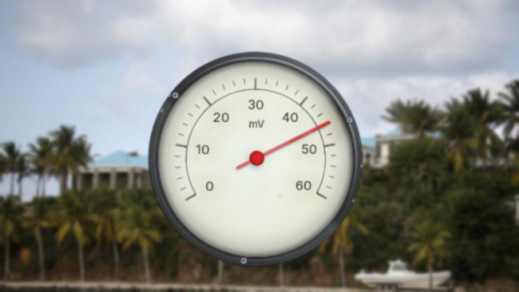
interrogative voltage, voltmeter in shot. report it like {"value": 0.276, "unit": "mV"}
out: {"value": 46, "unit": "mV"}
